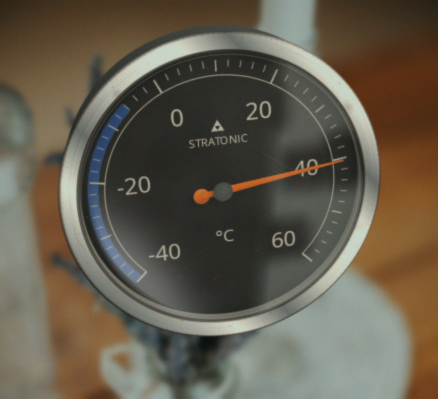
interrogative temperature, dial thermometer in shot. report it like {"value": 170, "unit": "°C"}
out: {"value": 40, "unit": "°C"}
